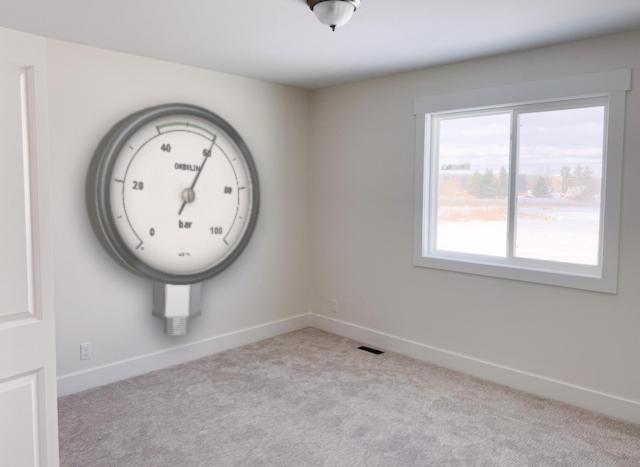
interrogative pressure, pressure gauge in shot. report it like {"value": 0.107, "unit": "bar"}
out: {"value": 60, "unit": "bar"}
